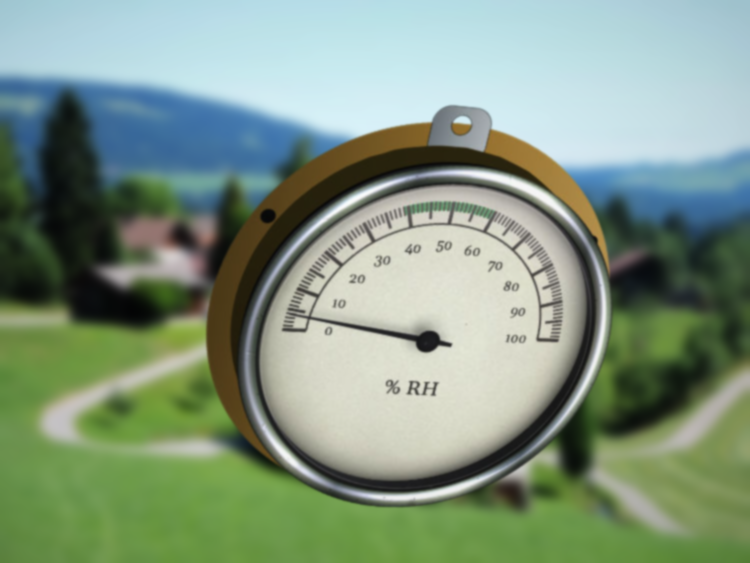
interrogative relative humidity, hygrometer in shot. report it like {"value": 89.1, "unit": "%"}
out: {"value": 5, "unit": "%"}
